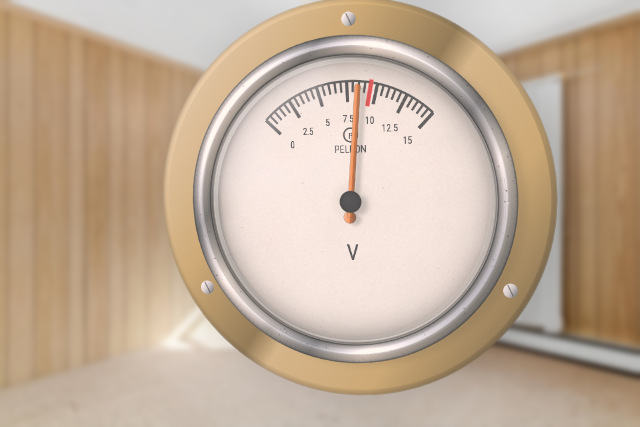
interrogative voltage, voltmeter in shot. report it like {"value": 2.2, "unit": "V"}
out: {"value": 8.5, "unit": "V"}
